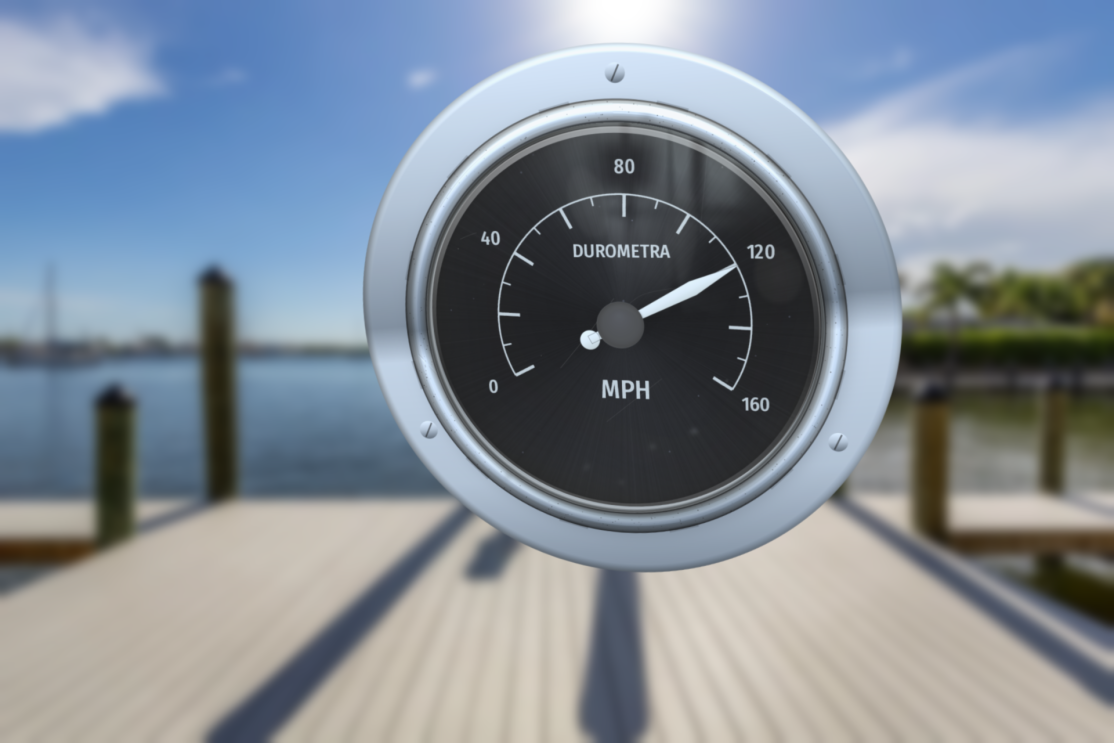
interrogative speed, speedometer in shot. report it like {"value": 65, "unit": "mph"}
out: {"value": 120, "unit": "mph"}
